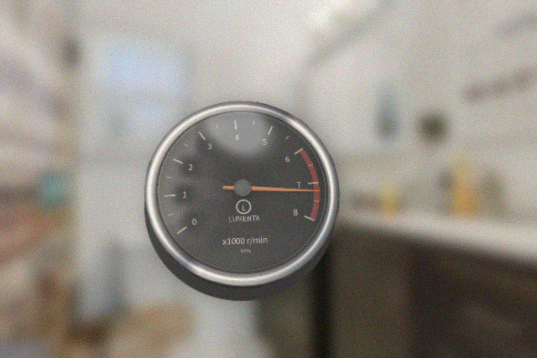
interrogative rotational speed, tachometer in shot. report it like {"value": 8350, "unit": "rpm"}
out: {"value": 7250, "unit": "rpm"}
